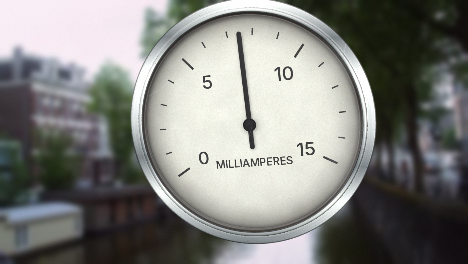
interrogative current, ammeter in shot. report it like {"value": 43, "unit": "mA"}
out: {"value": 7.5, "unit": "mA"}
